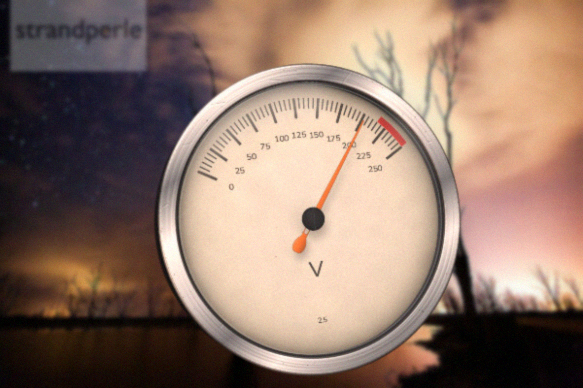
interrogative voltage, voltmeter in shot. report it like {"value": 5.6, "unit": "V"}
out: {"value": 200, "unit": "V"}
